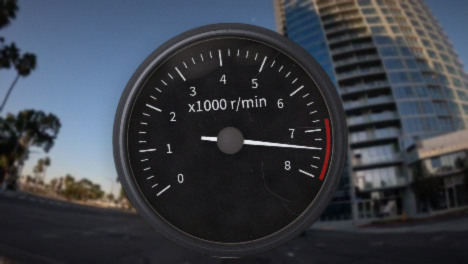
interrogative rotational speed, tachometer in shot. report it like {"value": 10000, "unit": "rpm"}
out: {"value": 7400, "unit": "rpm"}
